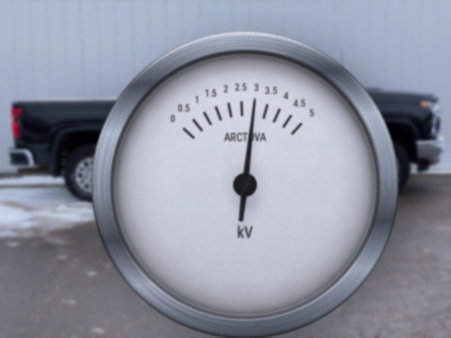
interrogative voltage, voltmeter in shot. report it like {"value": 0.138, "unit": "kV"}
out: {"value": 3, "unit": "kV"}
